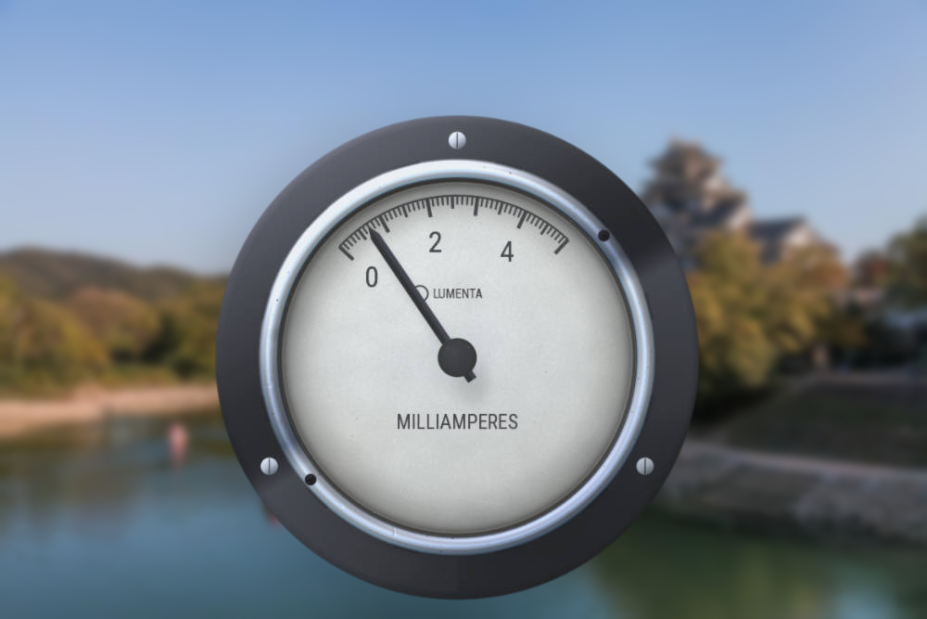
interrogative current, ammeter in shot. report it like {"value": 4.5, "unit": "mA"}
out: {"value": 0.7, "unit": "mA"}
